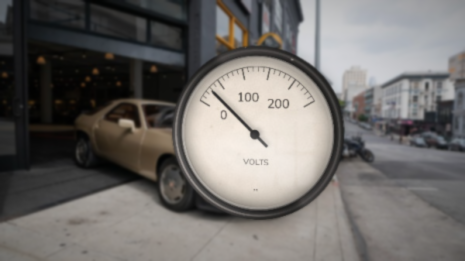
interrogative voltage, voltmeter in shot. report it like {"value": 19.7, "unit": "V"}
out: {"value": 30, "unit": "V"}
